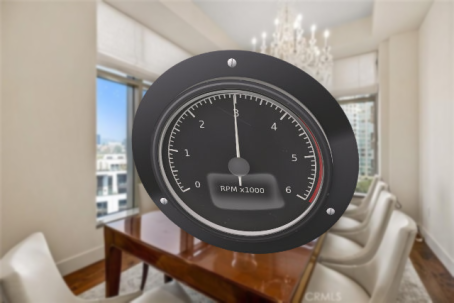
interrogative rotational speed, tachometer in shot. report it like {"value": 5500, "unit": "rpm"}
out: {"value": 3000, "unit": "rpm"}
